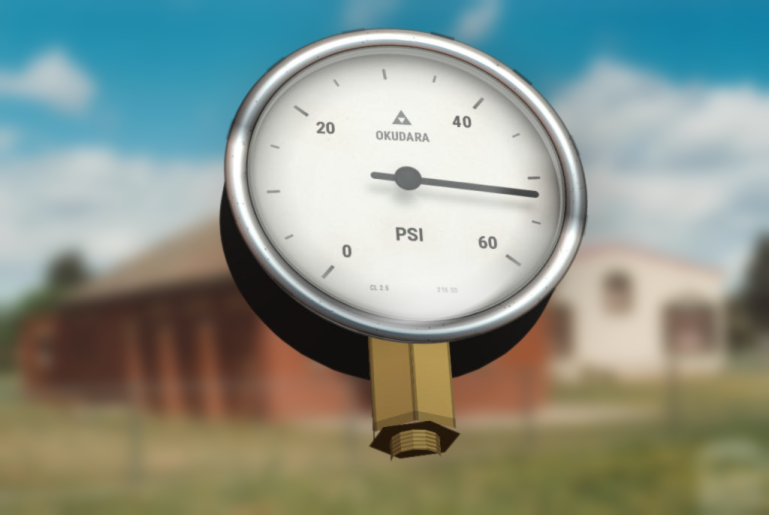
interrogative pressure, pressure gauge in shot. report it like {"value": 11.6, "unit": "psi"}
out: {"value": 52.5, "unit": "psi"}
